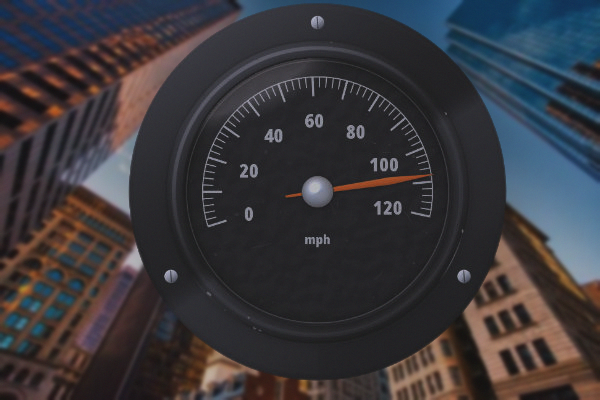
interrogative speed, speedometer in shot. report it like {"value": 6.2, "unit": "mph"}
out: {"value": 108, "unit": "mph"}
